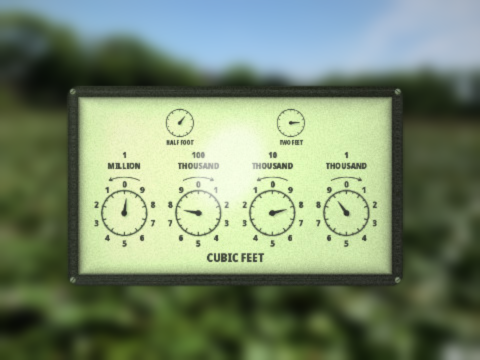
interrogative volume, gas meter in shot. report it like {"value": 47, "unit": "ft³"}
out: {"value": 977900, "unit": "ft³"}
